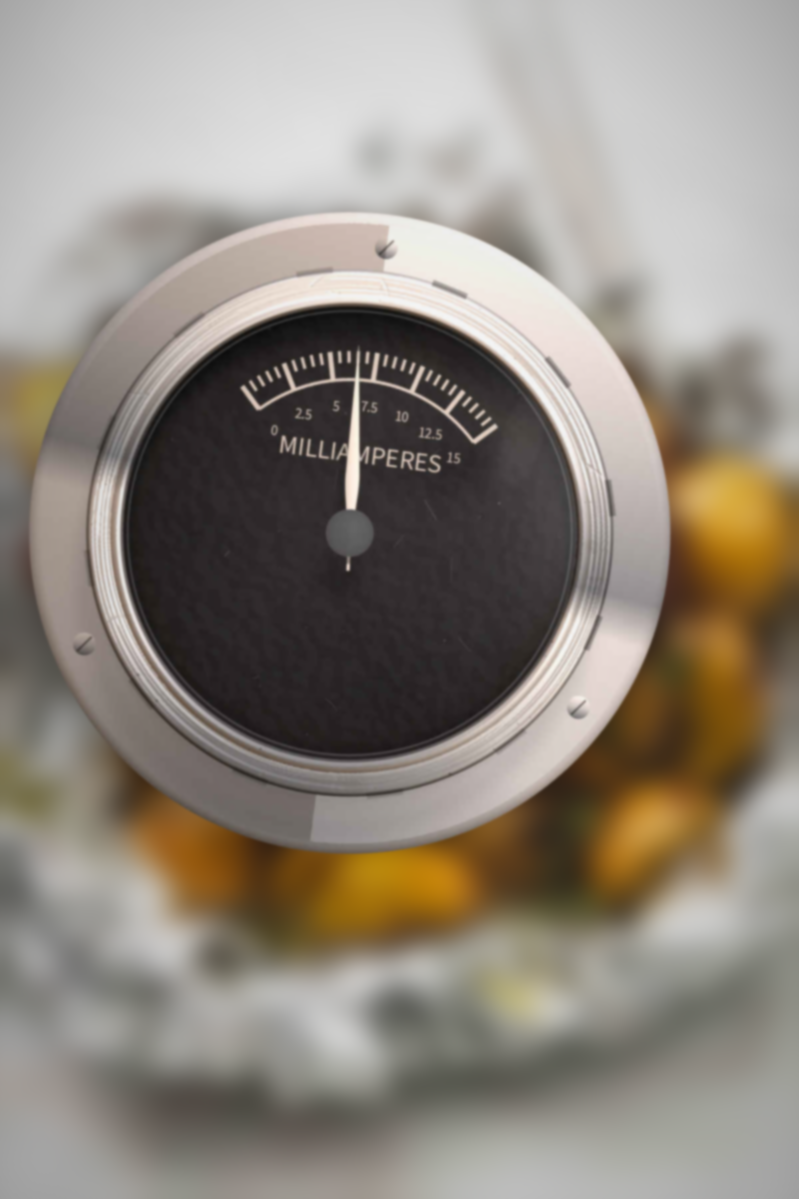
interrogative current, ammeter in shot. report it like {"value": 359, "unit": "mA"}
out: {"value": 6.5, "unit": "mA"}
